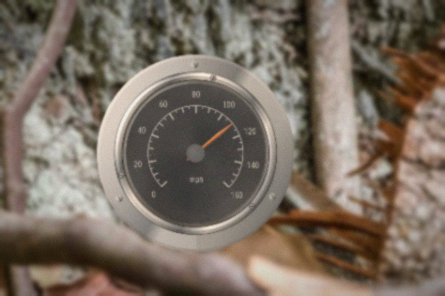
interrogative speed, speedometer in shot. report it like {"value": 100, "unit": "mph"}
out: {"value": 110, "unit": "mph"}
